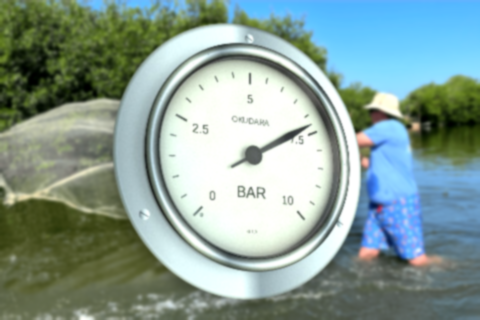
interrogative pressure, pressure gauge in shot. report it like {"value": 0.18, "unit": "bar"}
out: {"value": 7.25, "unit": "bar"}
